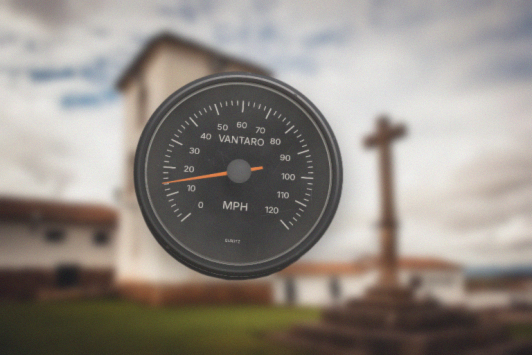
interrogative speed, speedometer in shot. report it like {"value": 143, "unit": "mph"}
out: {"value": 14, "unit": "mph"}
